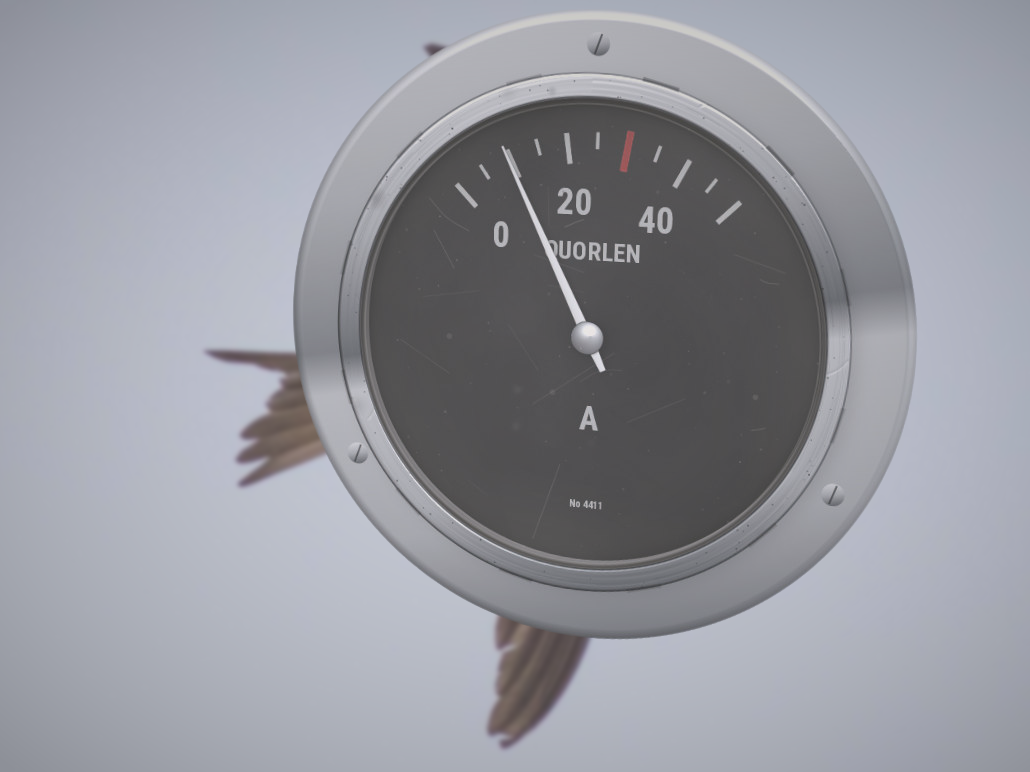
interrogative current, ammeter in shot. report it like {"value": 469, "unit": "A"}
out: {"value": 10, "unit": "A"}
